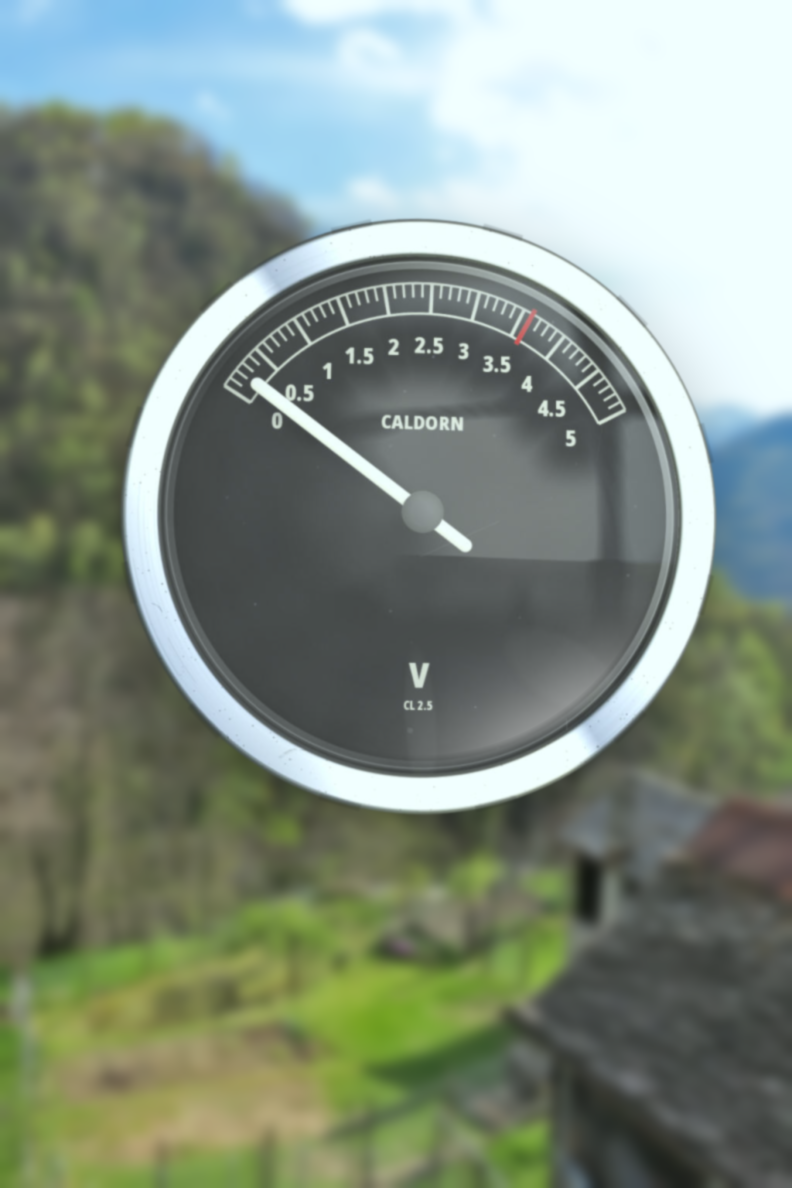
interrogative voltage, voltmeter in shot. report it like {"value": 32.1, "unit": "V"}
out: {"value": 0.2, "unit": "V"}
